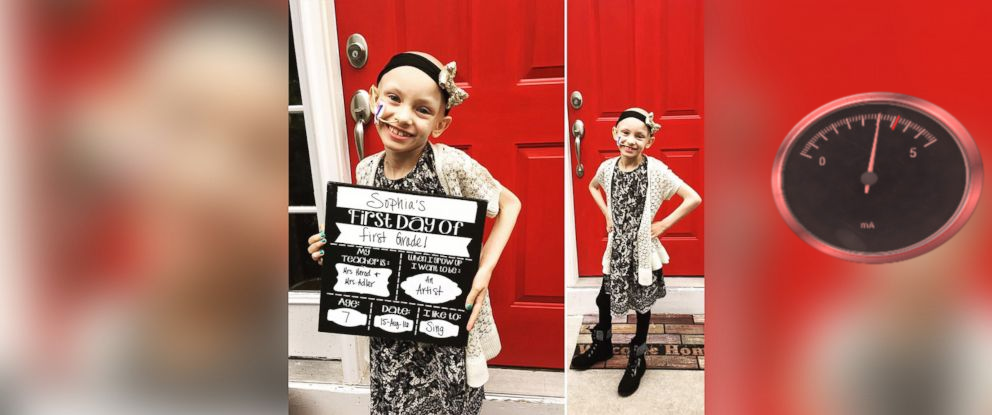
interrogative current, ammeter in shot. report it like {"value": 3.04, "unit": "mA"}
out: {"value": 3, "unit": "mA"}
